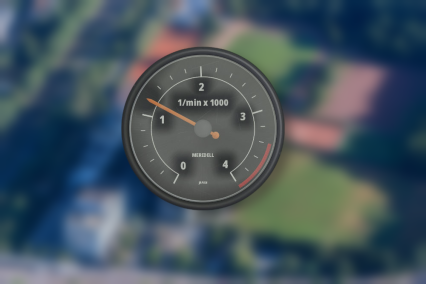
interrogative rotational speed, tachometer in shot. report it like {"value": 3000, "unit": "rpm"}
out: {"value": 1200, "unit": "rpm"}
